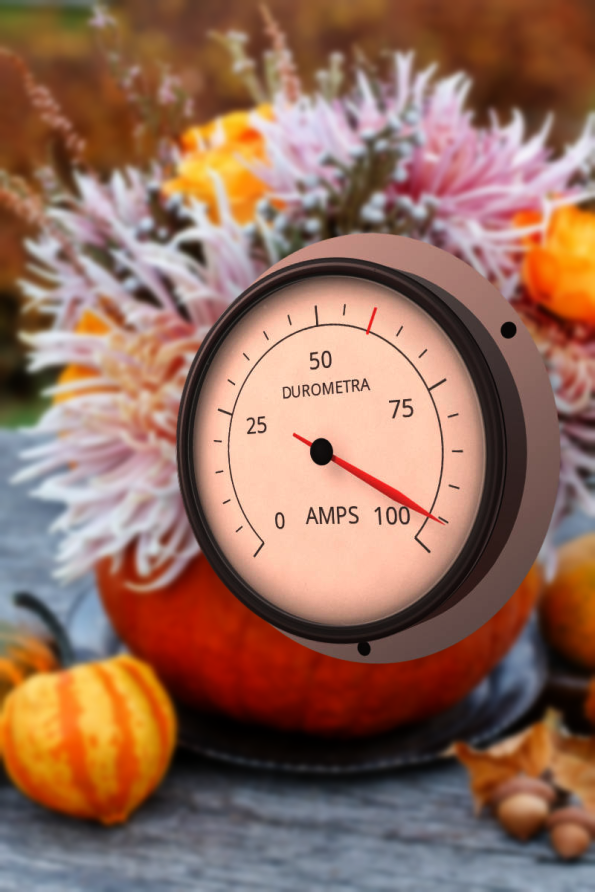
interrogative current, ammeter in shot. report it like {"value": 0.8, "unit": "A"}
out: {"value": 95, "unit": "A"}
